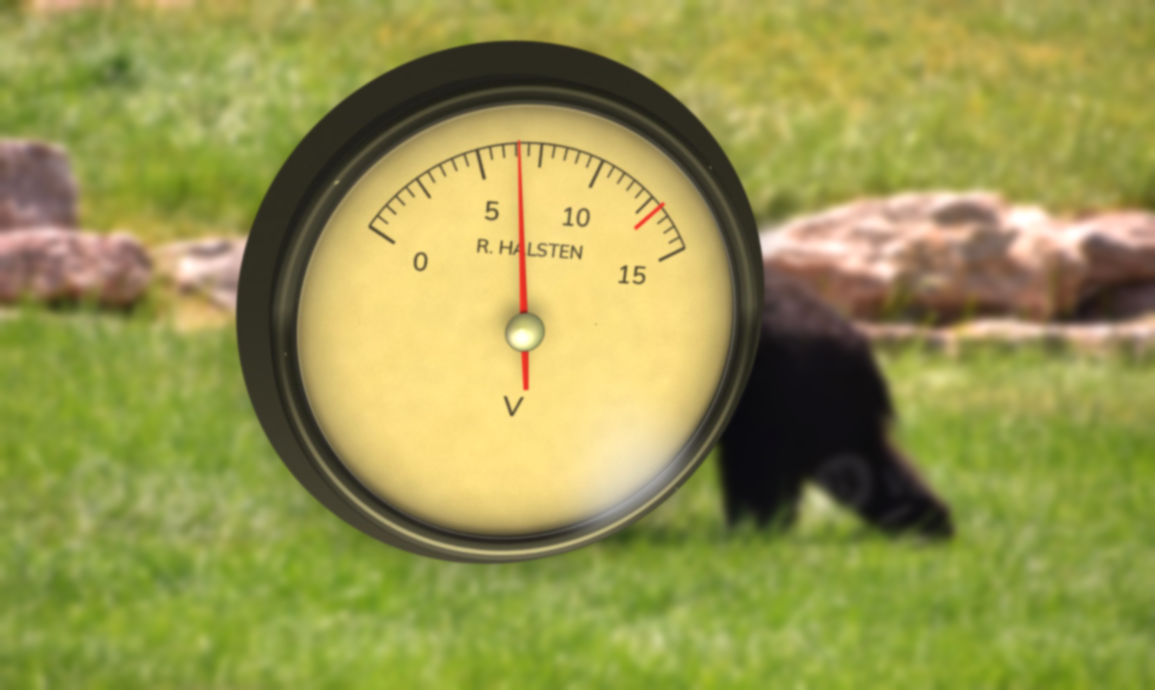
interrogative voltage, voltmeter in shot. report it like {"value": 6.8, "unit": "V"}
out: {"value": 6.5, "unit": "V"}
